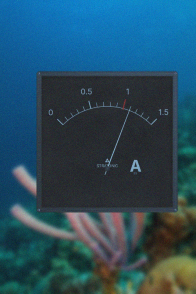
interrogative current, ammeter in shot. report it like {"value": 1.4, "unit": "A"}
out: {"value": 1.1, "unit": "A"}
